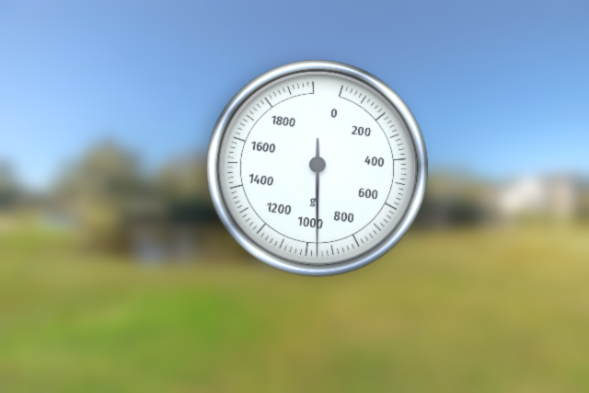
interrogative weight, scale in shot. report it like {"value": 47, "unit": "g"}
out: {"value": 960, "unit": "g"}
